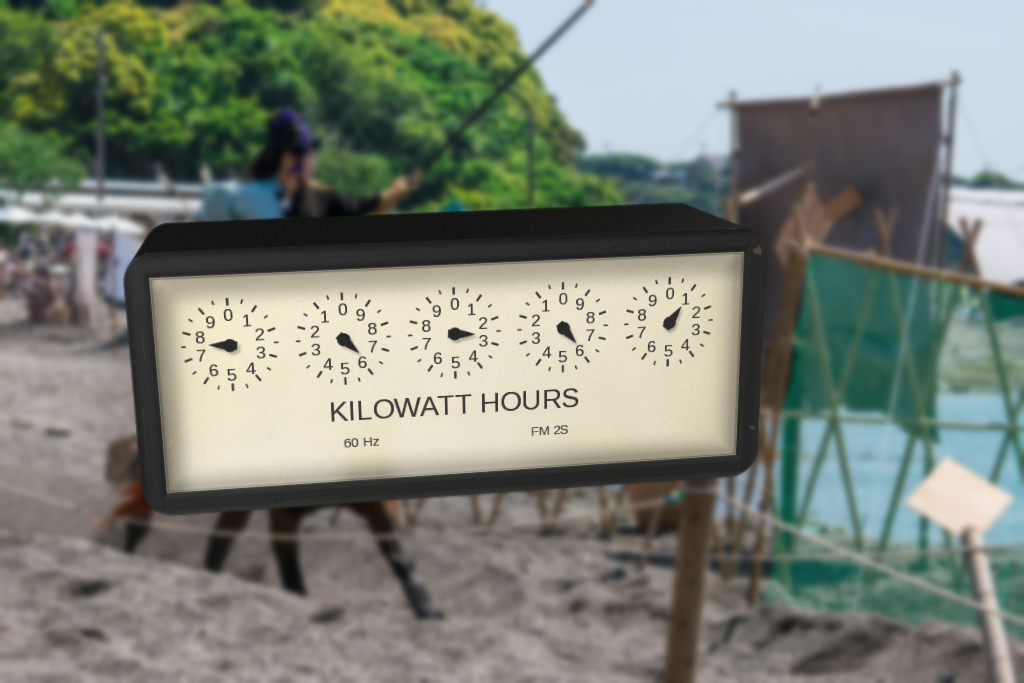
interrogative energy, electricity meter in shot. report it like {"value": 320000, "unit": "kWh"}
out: {"value": 76261, "unit": "kWh"}
